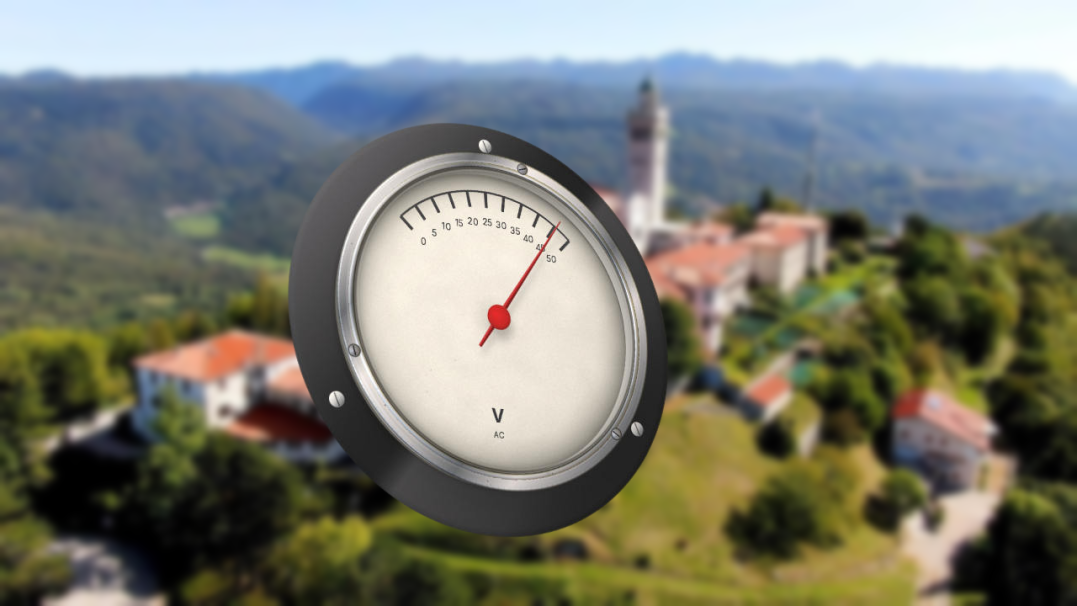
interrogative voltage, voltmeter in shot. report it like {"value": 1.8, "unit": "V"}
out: {"value": 45, "unit": "V"}
